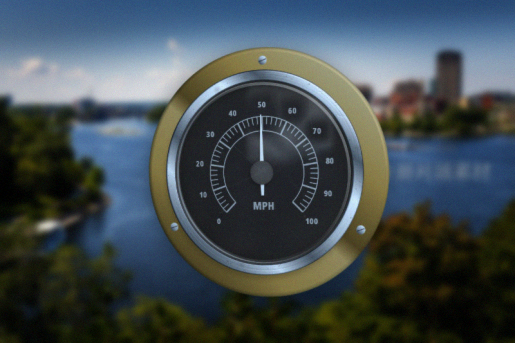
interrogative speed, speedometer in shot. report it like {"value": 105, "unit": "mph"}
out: {"value": 50, "unit": "mph"}
